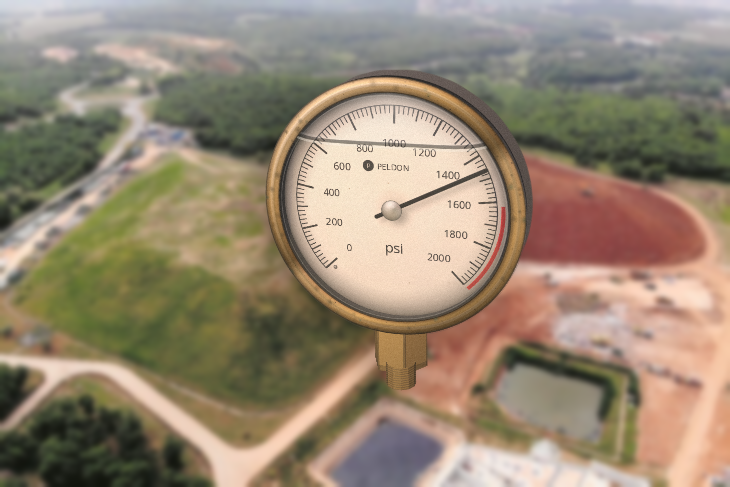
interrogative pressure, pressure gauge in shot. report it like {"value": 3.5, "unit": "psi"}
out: {"value": 1460, "unit": "psi"}
